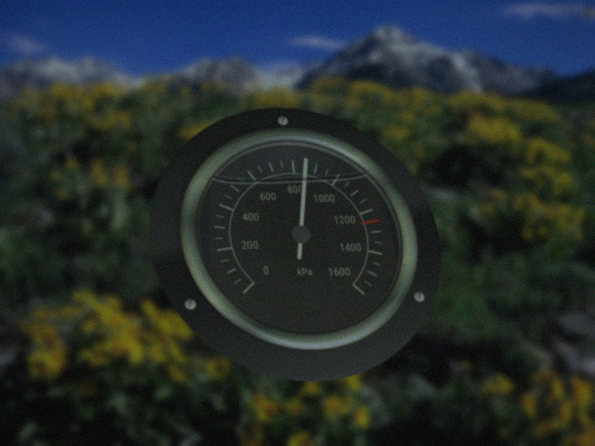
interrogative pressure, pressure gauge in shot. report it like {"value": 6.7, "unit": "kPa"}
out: {"value": 850, "unit": "kPa"}
